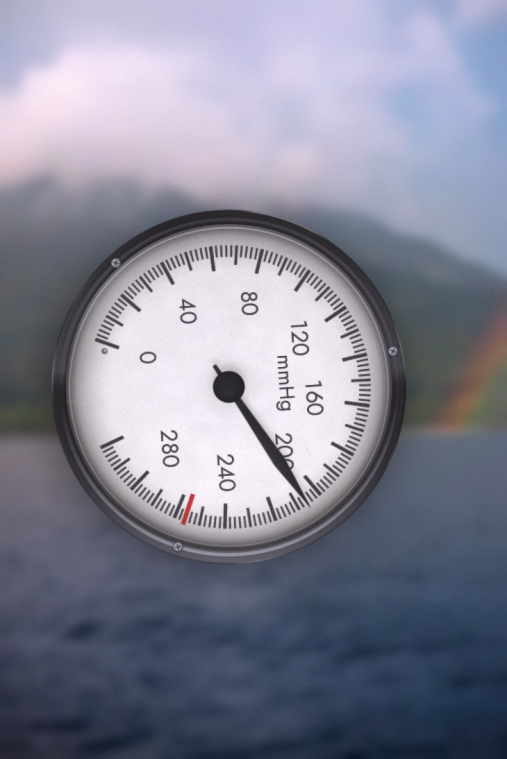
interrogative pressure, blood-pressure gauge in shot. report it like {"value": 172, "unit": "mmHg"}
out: {"value": 206, "unit": "mmHg"}
